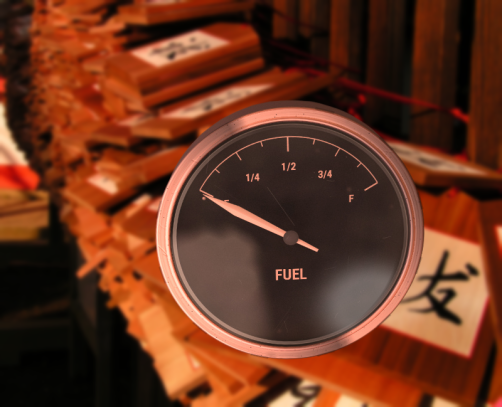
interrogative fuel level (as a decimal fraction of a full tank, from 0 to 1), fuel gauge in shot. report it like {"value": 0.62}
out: {"value": 0}
